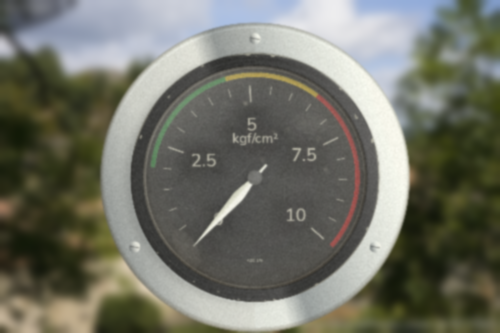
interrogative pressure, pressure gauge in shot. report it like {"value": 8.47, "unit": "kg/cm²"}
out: {"value": 0, "unit": "kg/cm²"}
